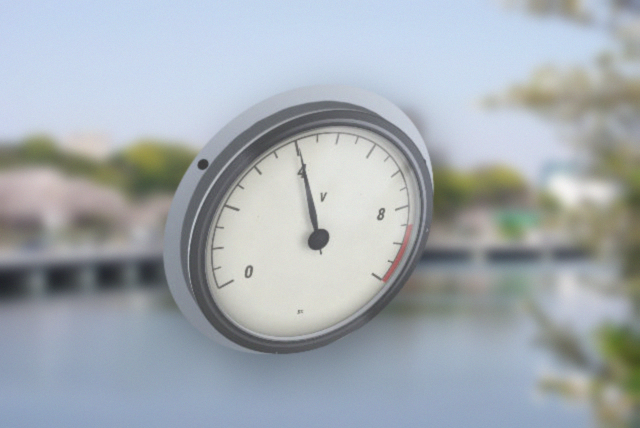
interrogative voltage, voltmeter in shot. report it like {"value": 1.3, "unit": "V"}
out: {"value": 4, "unit": "V"}
